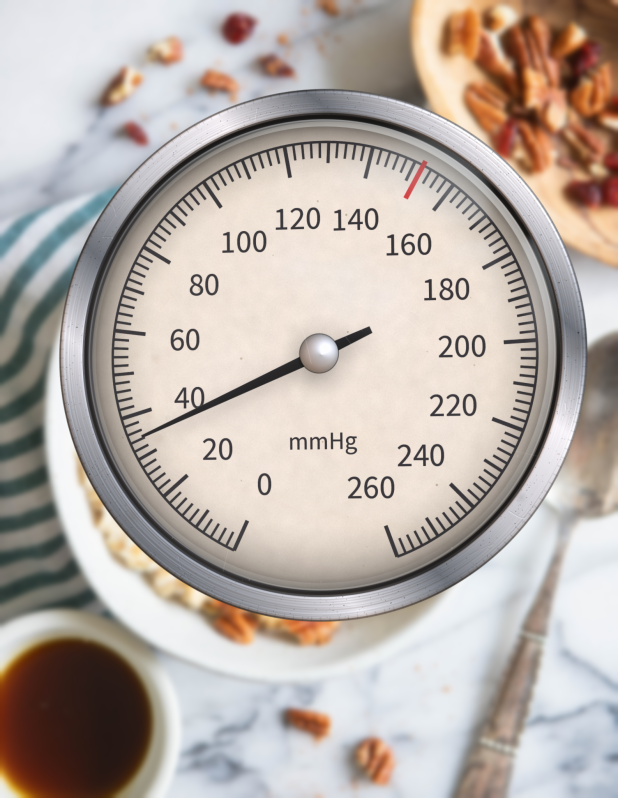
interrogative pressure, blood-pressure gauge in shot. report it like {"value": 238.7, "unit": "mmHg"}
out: {"value": 34, "unit": "mmHg"}
